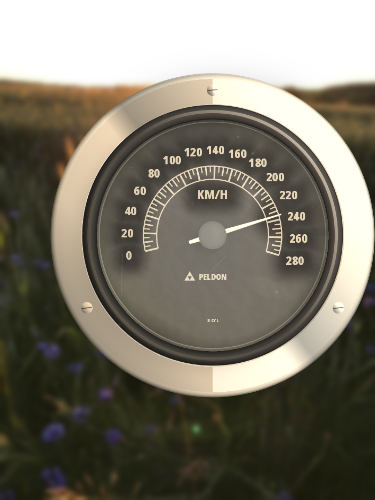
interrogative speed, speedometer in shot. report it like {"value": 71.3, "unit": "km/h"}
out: {"value": 235, "unit": "km/h"}
